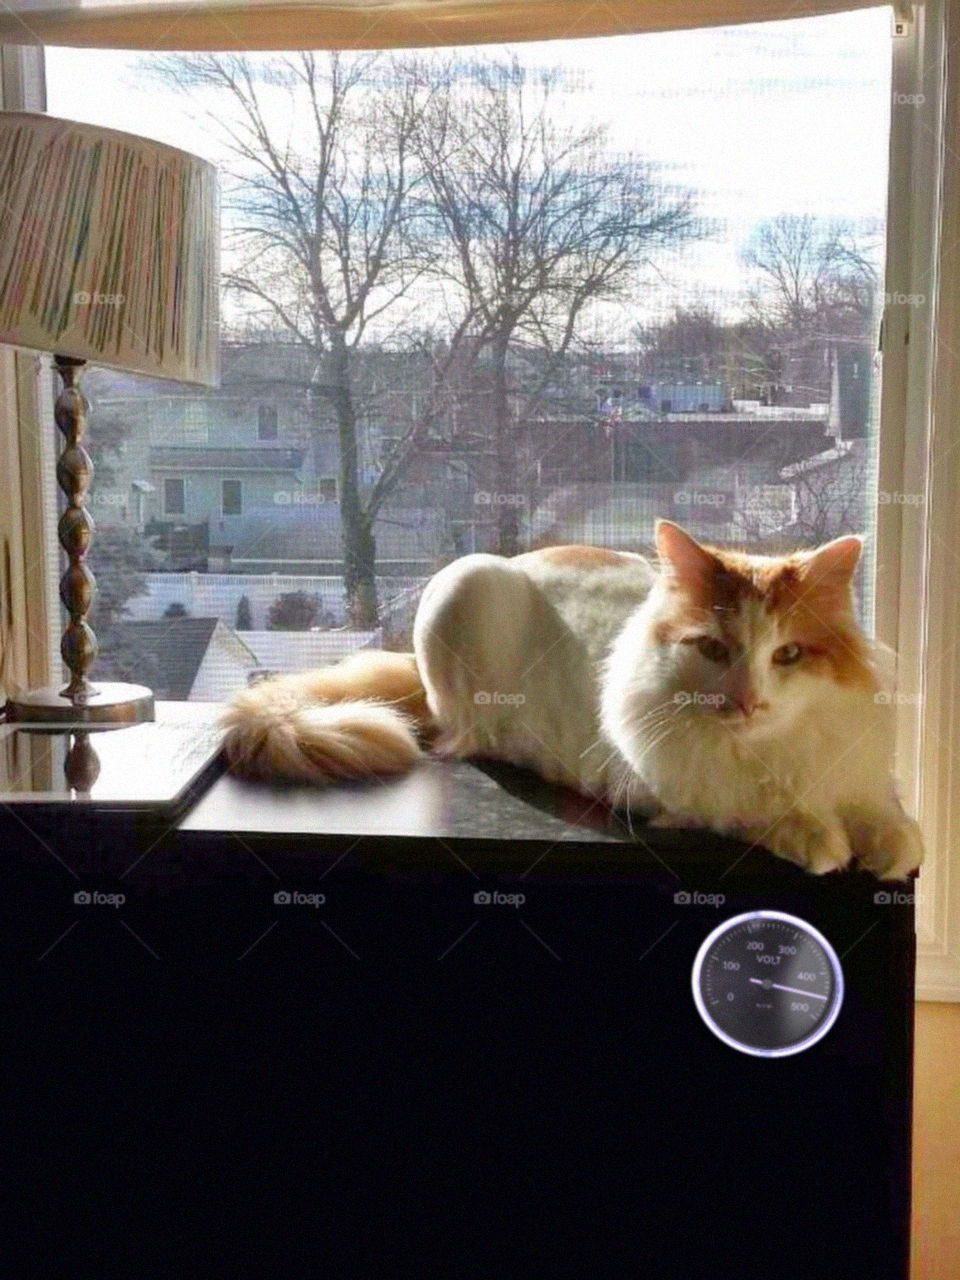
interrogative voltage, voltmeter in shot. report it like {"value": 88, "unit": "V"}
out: {"value": 450, "unit": "V"}
